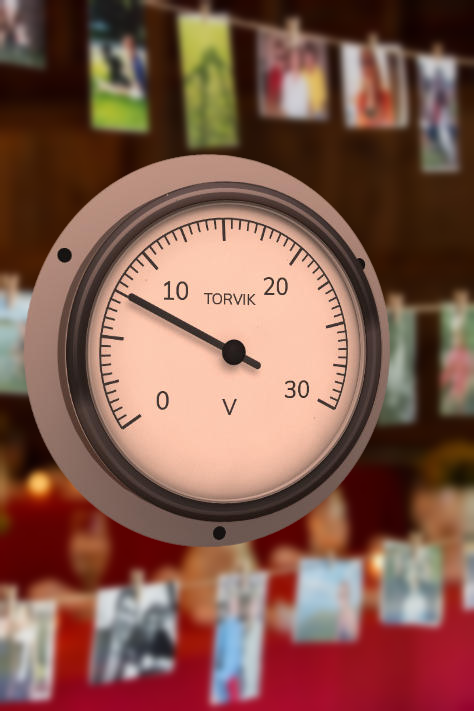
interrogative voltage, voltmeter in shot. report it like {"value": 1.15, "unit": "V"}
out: {"value": 7.5, "unit": "V"}
